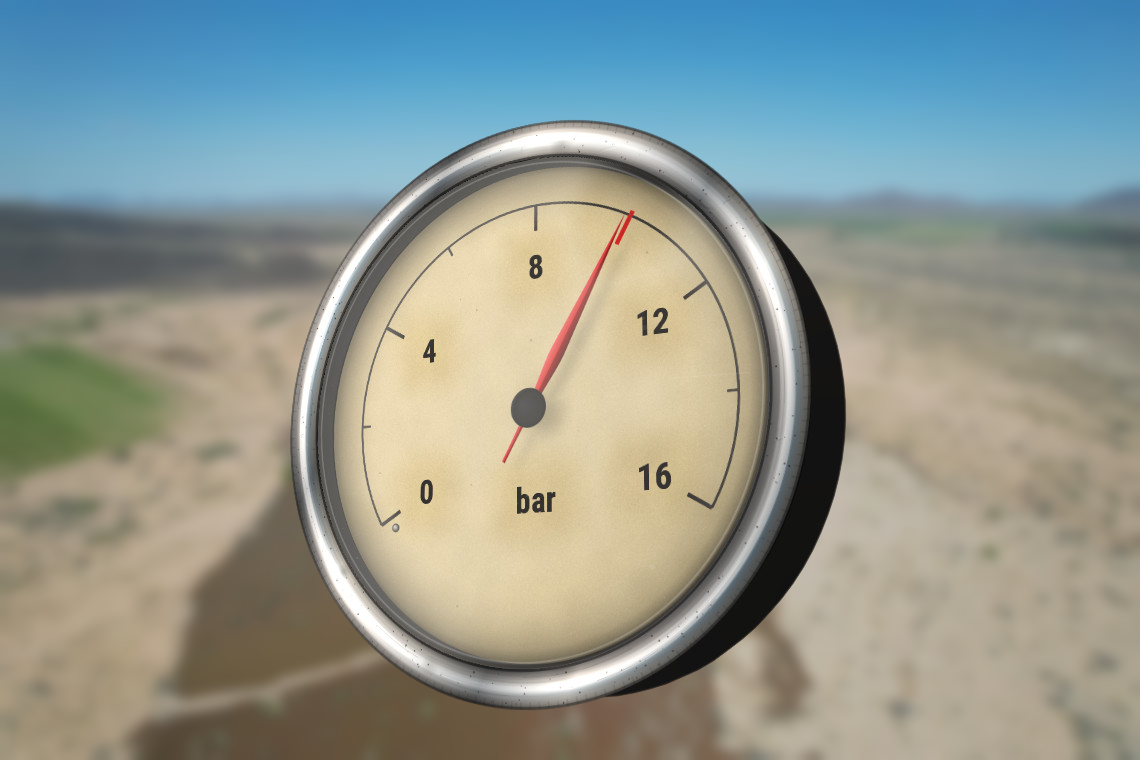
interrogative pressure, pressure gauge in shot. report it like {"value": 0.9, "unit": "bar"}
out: {"value": 10, "unit": "bar"}
